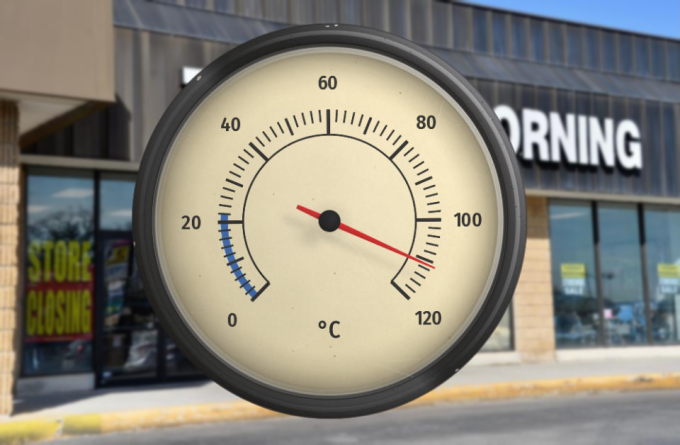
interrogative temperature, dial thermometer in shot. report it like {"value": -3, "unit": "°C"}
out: {"value": 111, "unit": "°C"}
